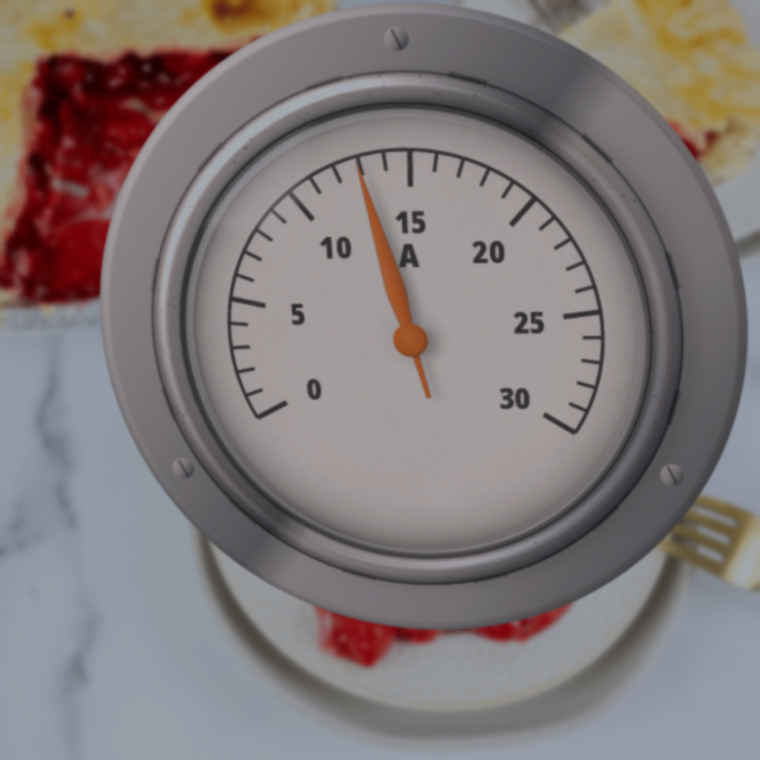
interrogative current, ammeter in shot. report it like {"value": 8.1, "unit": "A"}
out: {"value": 13, "unit": "A"}
